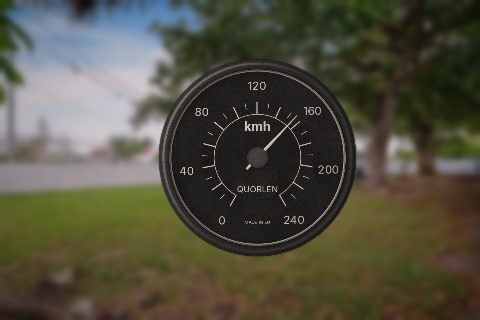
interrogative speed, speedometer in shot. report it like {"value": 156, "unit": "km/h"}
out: {"value": 155, "unit": "km/h"}
